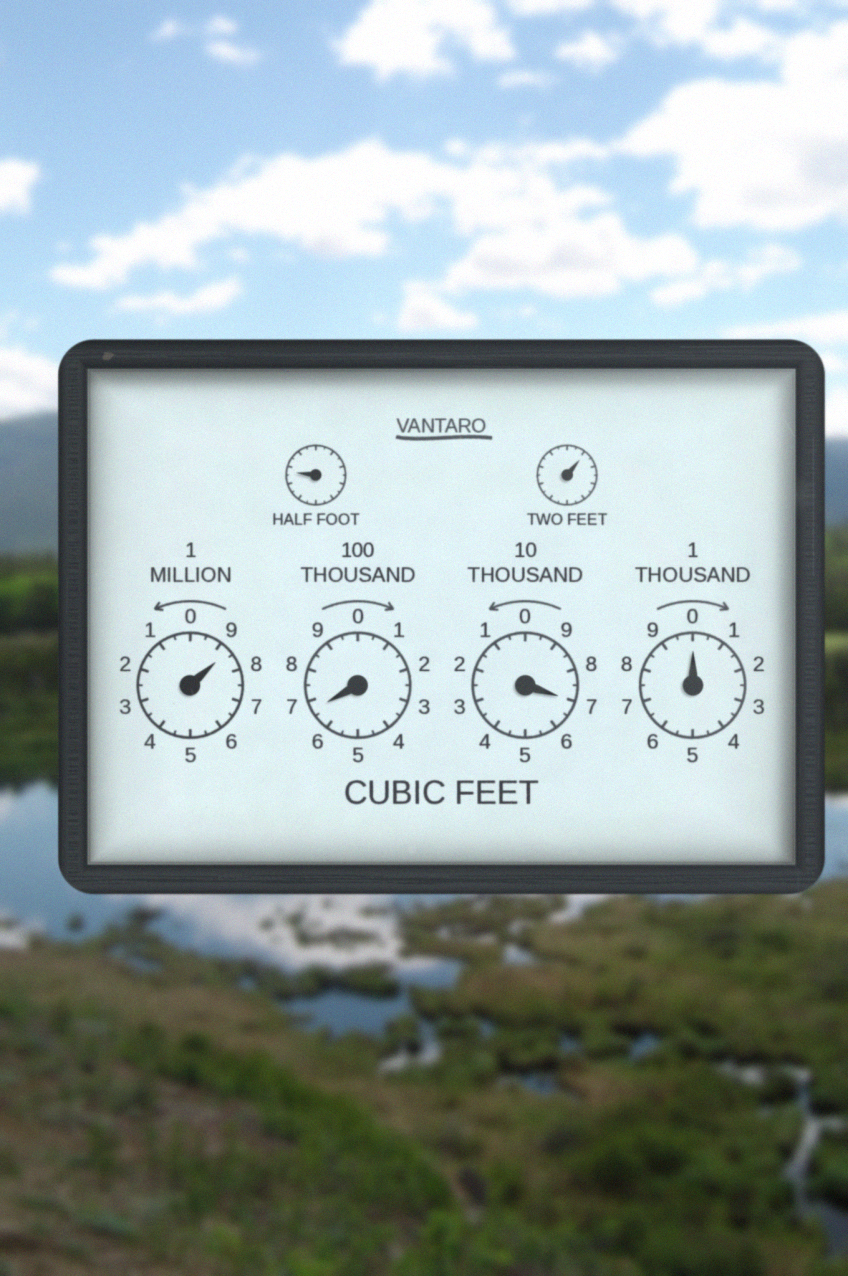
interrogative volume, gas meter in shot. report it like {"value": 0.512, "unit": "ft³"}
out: {"value": 867000, "unit": "ft³"}
